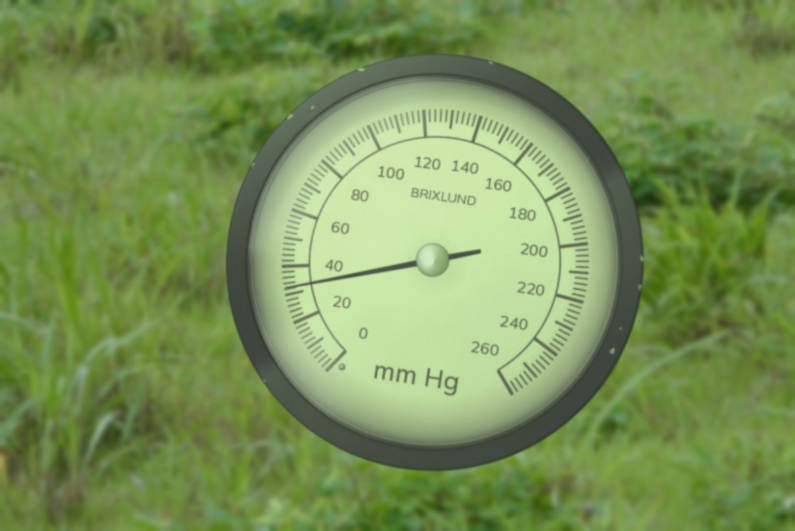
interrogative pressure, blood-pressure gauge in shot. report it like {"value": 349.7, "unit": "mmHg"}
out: {"value": 32, "unit": "mmHg"}
